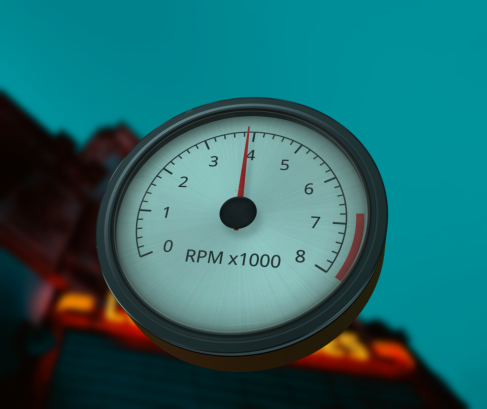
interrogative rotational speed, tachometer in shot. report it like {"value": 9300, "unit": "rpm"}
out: {"value": 3900, "unit": "rpm"}
